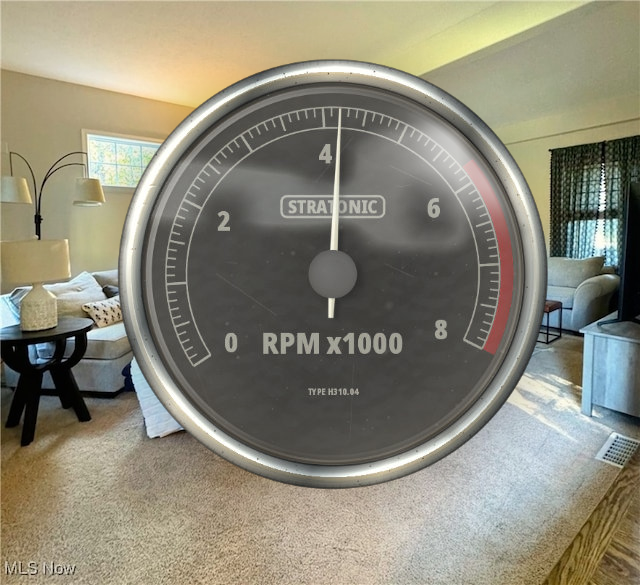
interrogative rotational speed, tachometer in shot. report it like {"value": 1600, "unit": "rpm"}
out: {"value": 4200, "unit": "rpm"}
